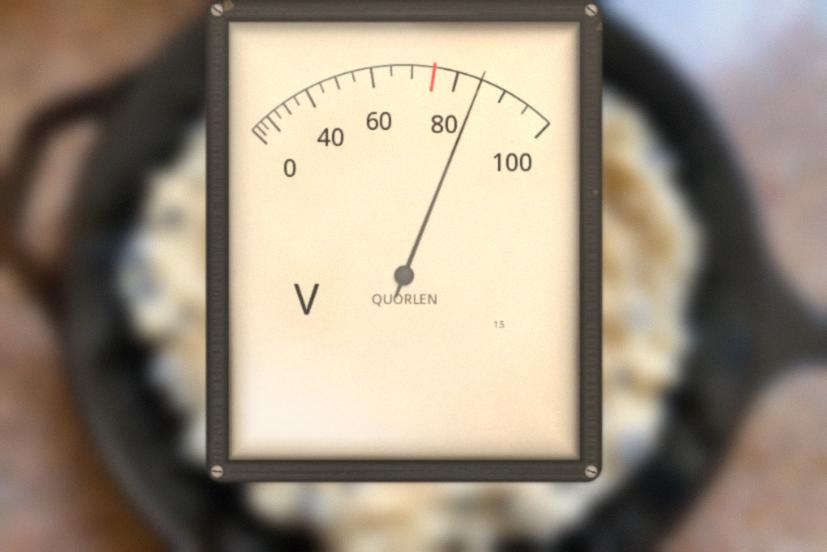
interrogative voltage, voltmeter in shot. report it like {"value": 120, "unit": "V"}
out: {"value": 85, "unit": "V"}
